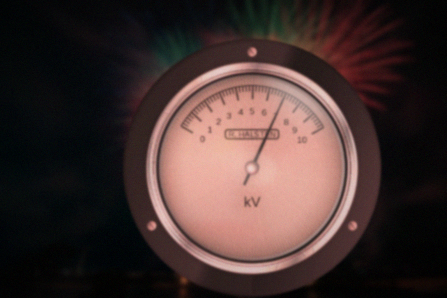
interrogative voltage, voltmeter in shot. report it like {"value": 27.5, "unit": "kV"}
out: {"value": 7, "unit": "kV"}
